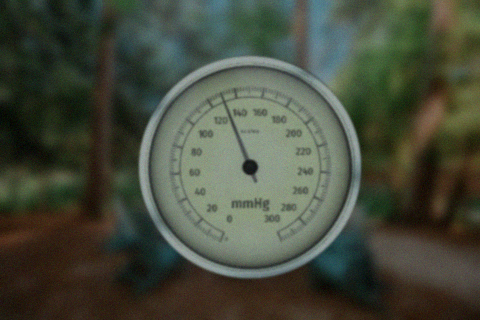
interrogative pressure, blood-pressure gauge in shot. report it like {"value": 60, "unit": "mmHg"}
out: {"value": 130, "unit": "mmHg"}
